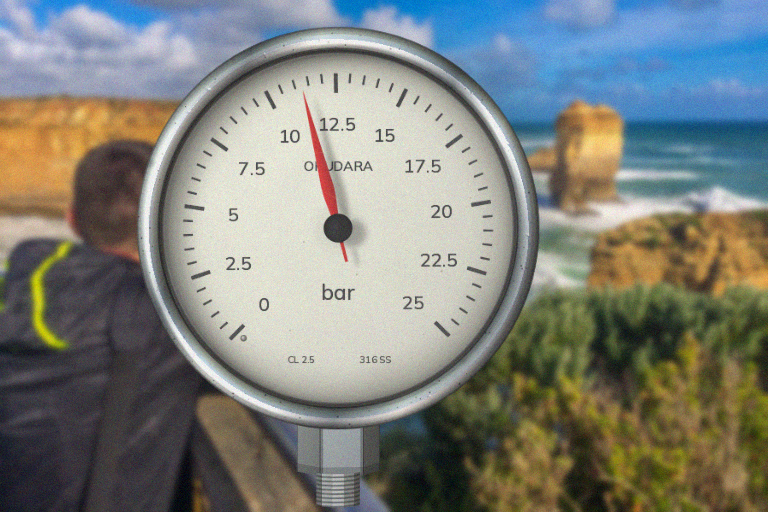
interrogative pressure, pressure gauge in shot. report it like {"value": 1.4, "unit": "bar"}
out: {"value": 11.25, "unit": "bar"}
